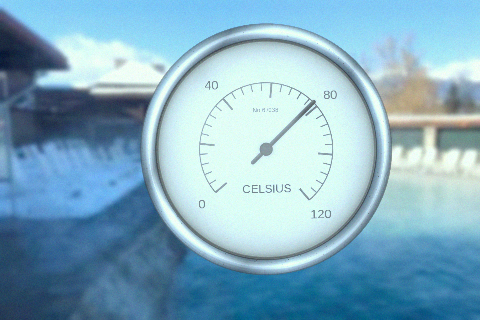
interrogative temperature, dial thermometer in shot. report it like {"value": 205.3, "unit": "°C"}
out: {"value": 78, "unit": "°C"}
